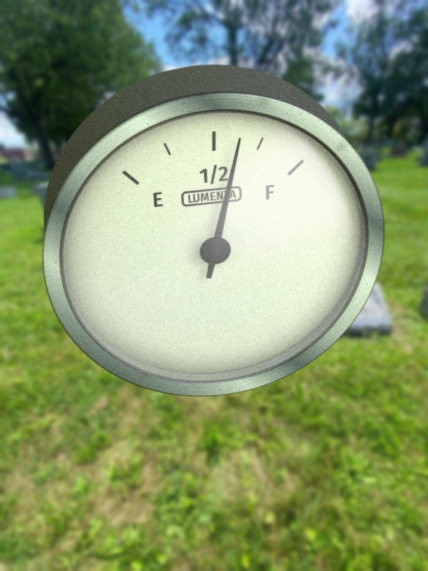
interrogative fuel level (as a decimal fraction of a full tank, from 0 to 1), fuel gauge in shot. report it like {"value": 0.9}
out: {"value": 0.625}
